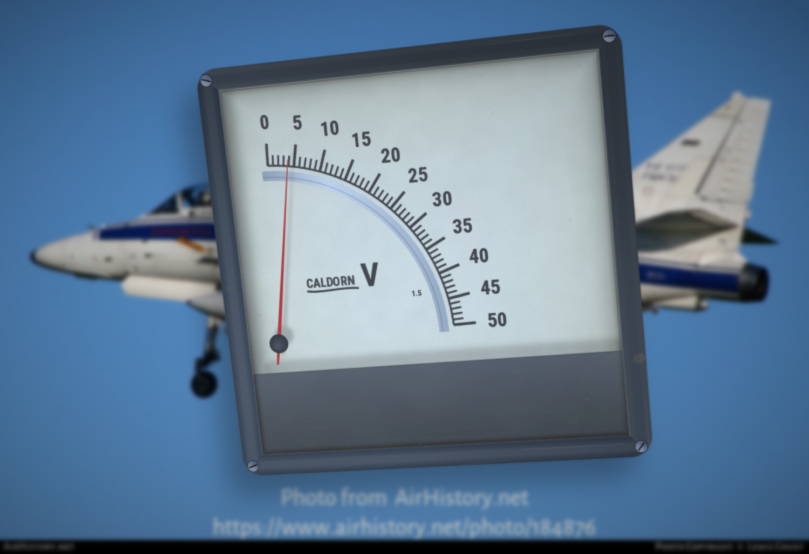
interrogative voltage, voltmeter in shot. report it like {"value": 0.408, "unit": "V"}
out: {"value": 4, "unit": "V"}
